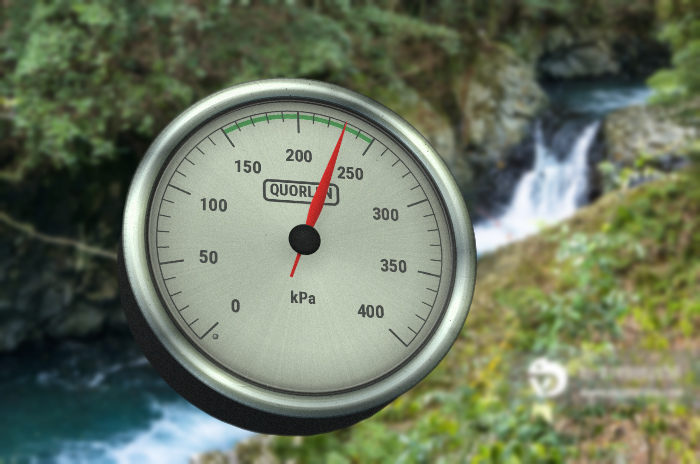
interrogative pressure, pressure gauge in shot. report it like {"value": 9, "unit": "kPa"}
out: {"value": 230, "unit": "kPa"}
